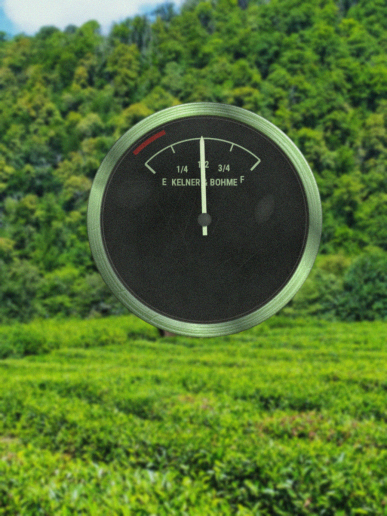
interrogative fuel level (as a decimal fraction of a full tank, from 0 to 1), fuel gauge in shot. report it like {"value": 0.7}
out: {"value": 0.5}
